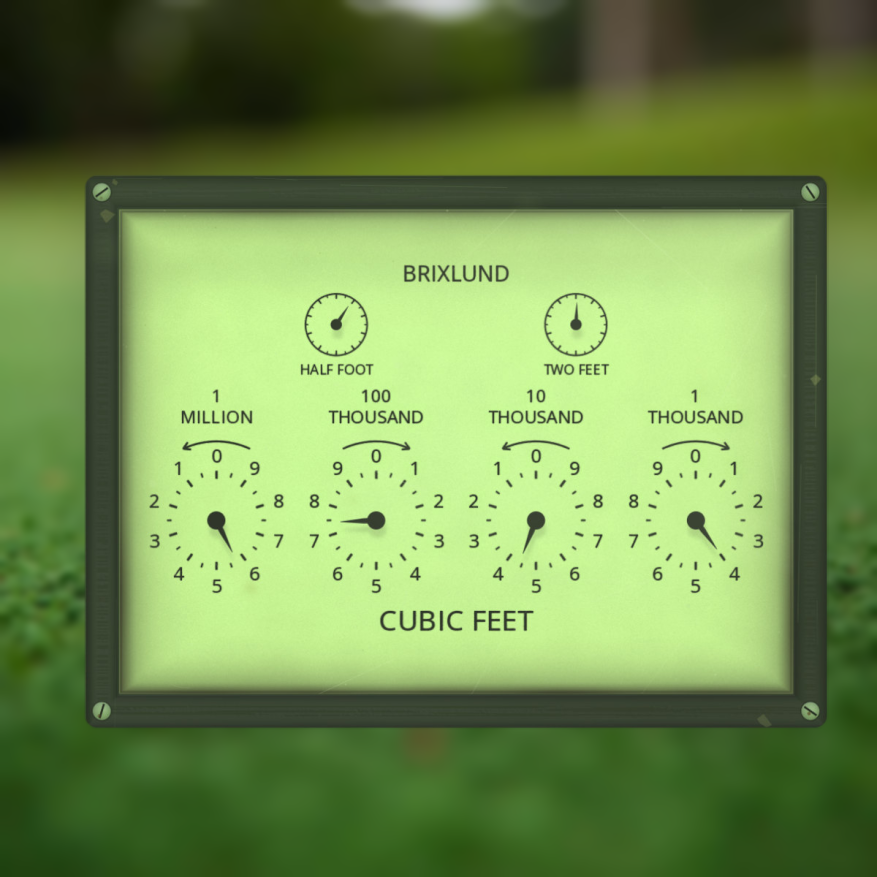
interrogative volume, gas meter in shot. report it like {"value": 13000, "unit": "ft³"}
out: {"value": 574400, "unit": "ft³"}
